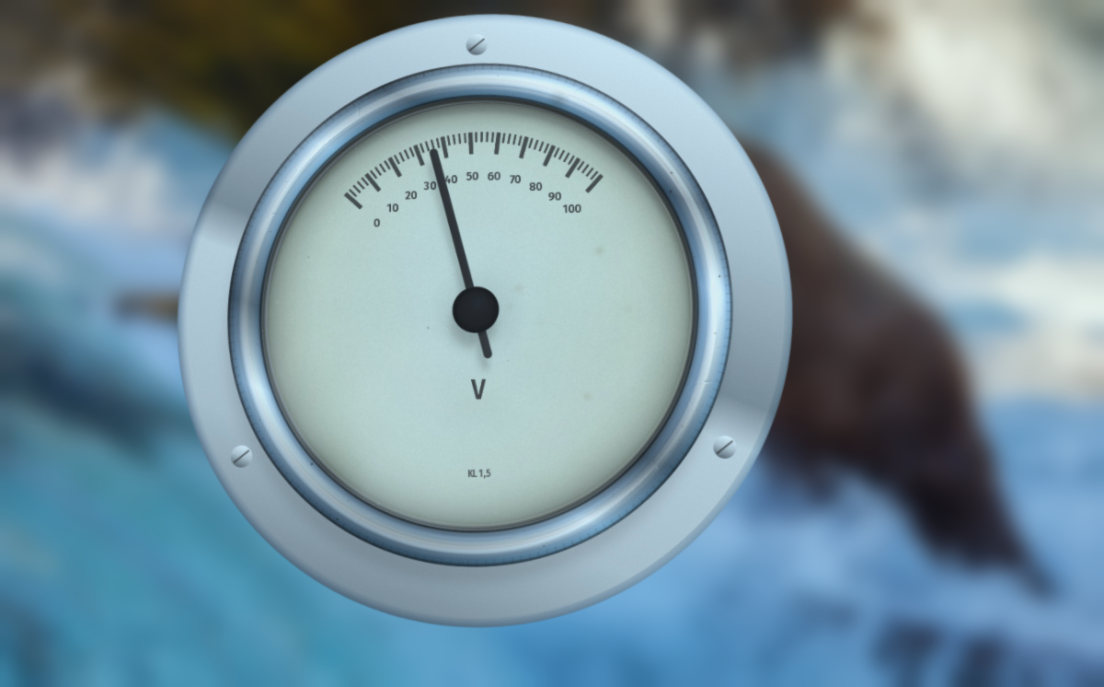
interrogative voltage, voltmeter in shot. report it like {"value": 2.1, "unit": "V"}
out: {"value": 36, "unit": "V"}
